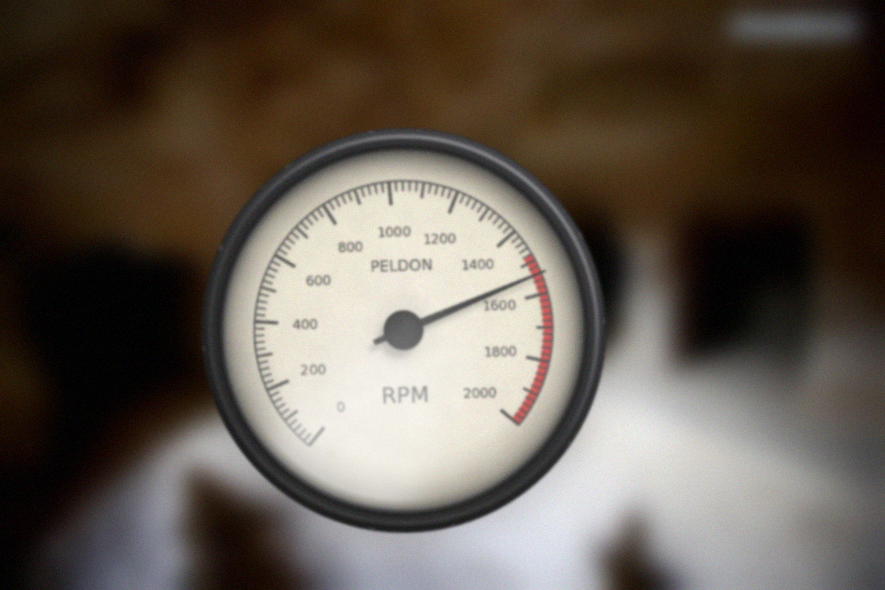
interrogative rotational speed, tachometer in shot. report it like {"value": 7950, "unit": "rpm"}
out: {"value": 1540, "unit": "rpm"}
